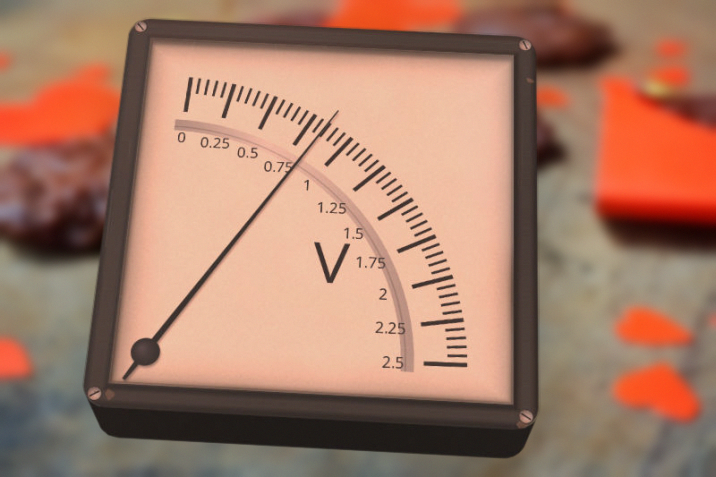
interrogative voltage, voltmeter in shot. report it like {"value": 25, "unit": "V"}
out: {"value": 0.85, "unit": "V"}
